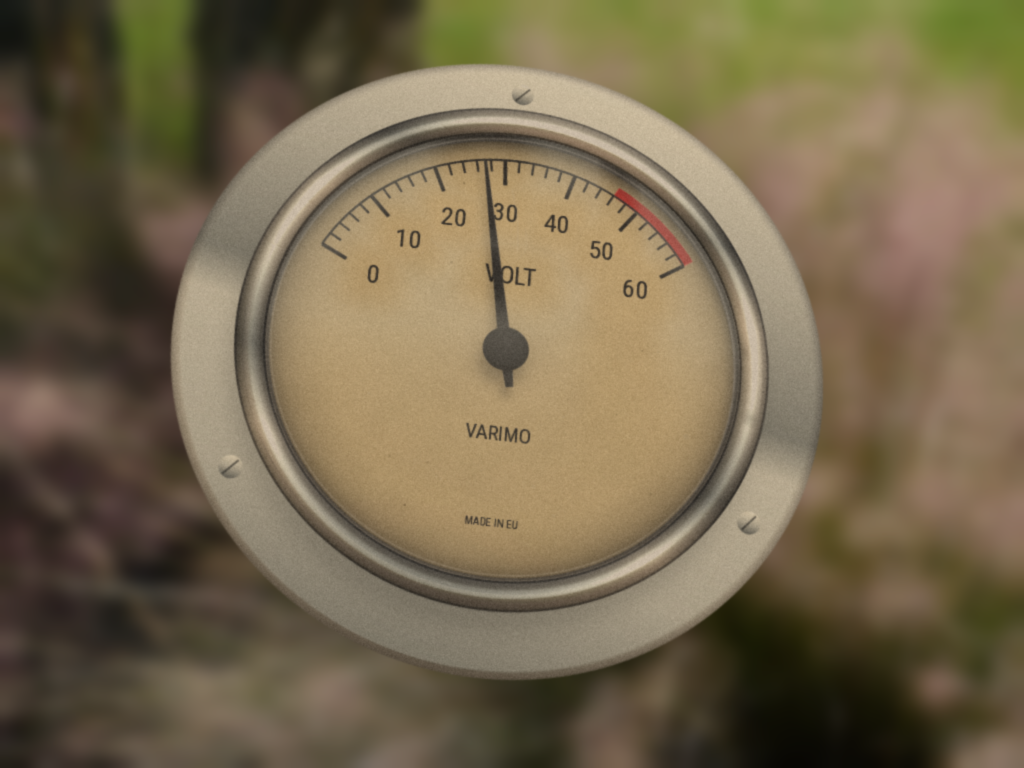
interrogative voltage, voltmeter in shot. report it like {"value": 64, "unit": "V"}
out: {"value": 27, "unit": "V"}
